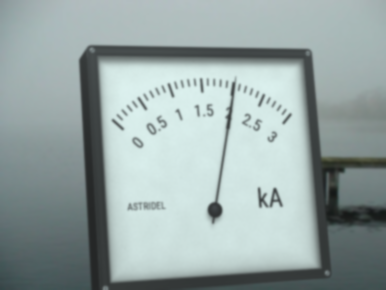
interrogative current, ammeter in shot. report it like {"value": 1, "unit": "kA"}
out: {"value": 2, "unit": "kA"}
